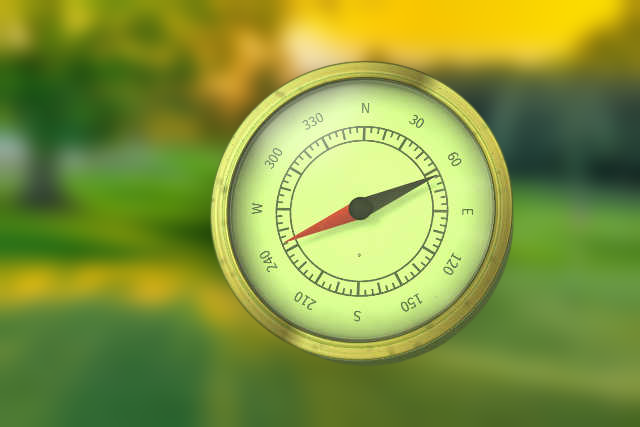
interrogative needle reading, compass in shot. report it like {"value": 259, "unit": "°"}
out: {"value": 245, "unit": "°"}
